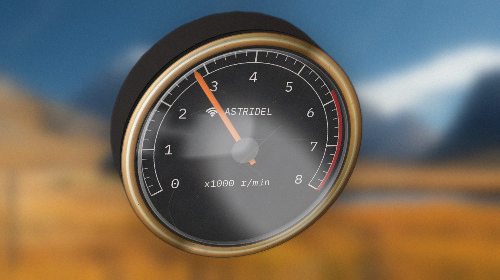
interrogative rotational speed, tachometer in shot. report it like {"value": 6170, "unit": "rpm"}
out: {"value": 2800, "unit": "rpm"}
